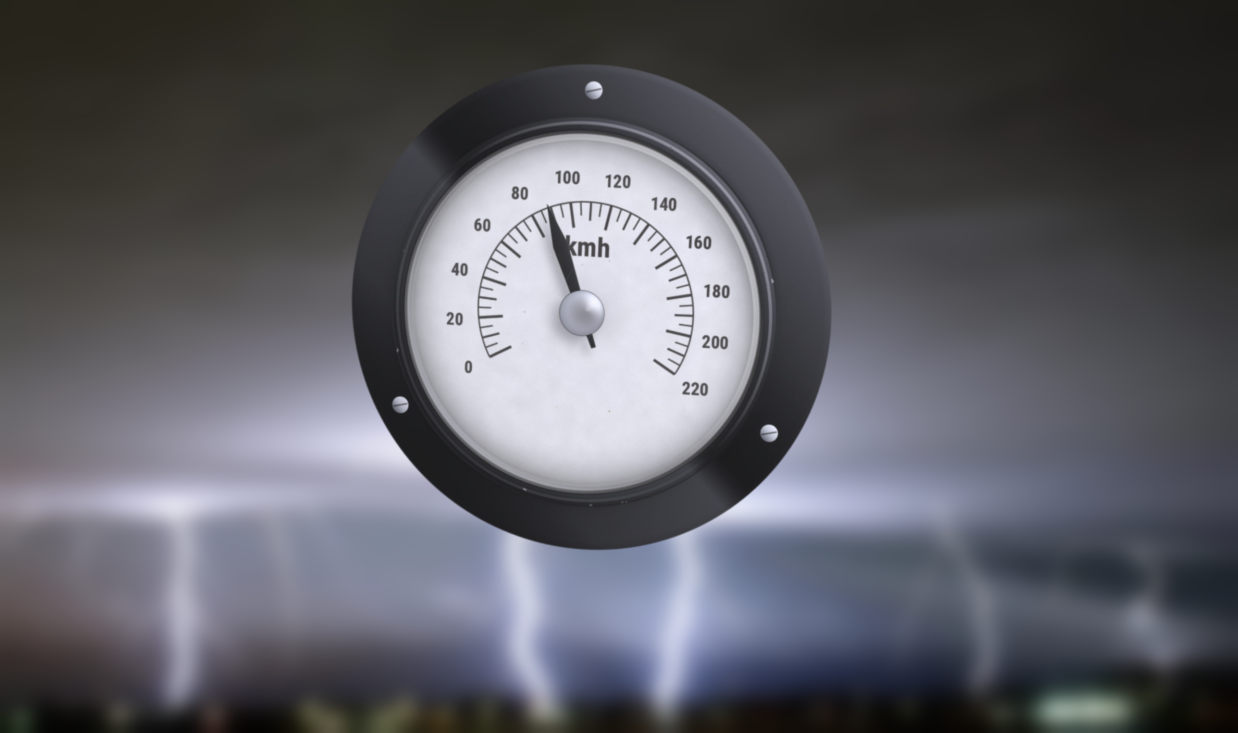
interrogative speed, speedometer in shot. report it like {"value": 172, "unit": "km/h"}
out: {"value": 90, "unit": "km/h"}
